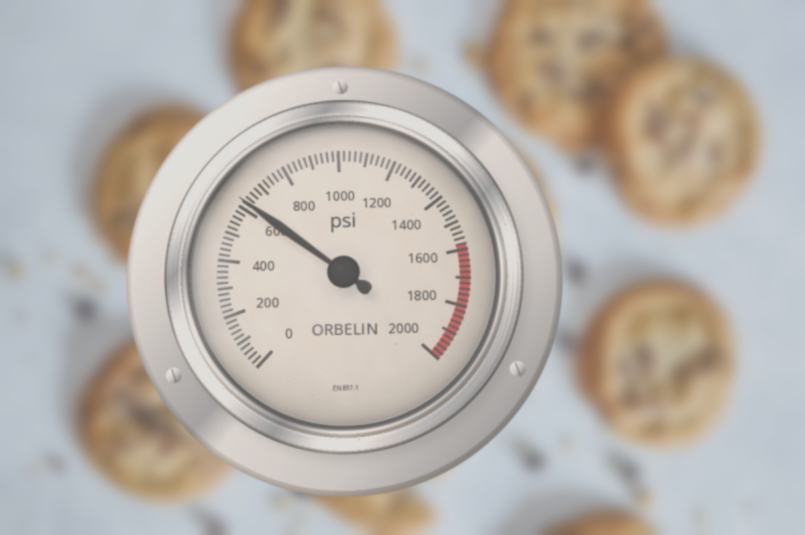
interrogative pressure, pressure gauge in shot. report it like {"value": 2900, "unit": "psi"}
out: {"value": 620, "unit": "psi"}
